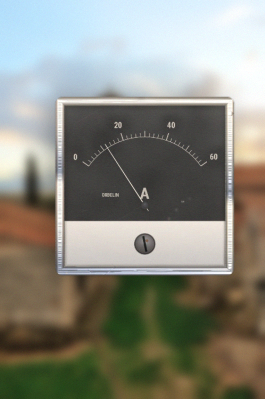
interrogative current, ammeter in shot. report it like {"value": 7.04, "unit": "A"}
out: {"value": 12, "unit": "A"}
